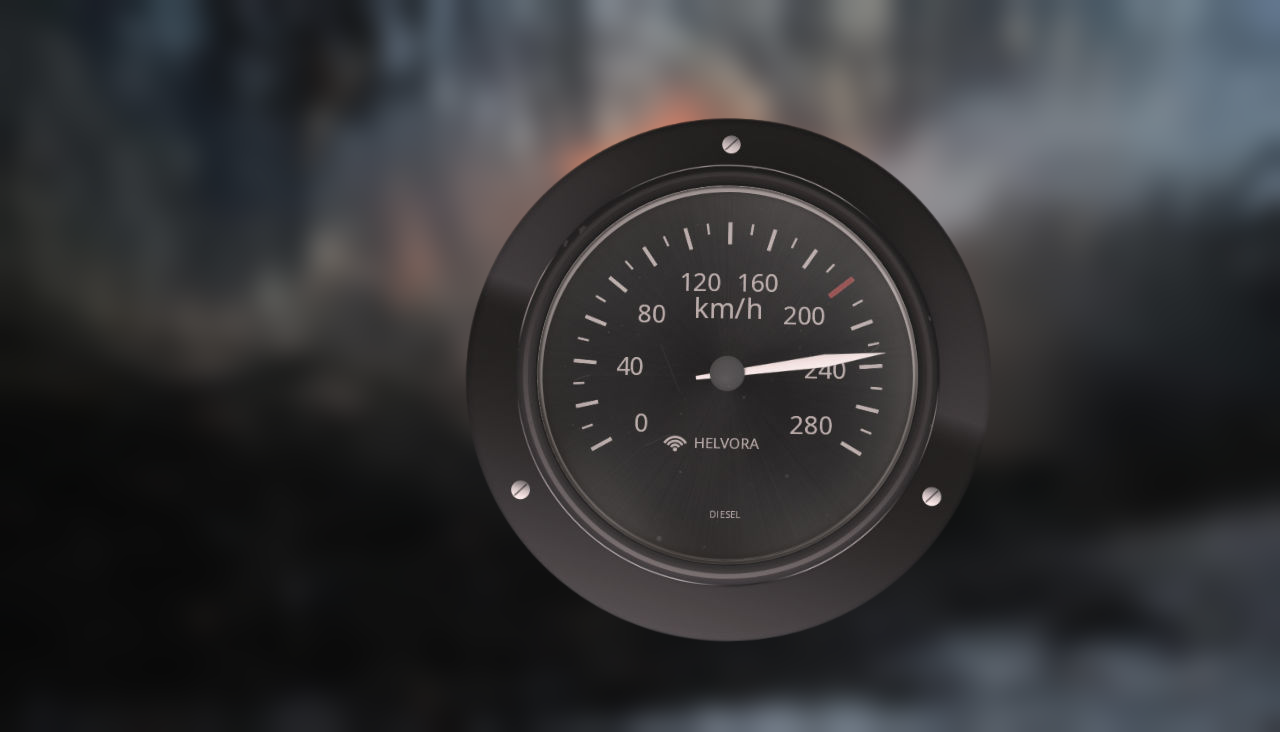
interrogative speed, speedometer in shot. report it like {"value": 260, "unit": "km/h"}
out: {"value": 235, "unit": "km/h"}
